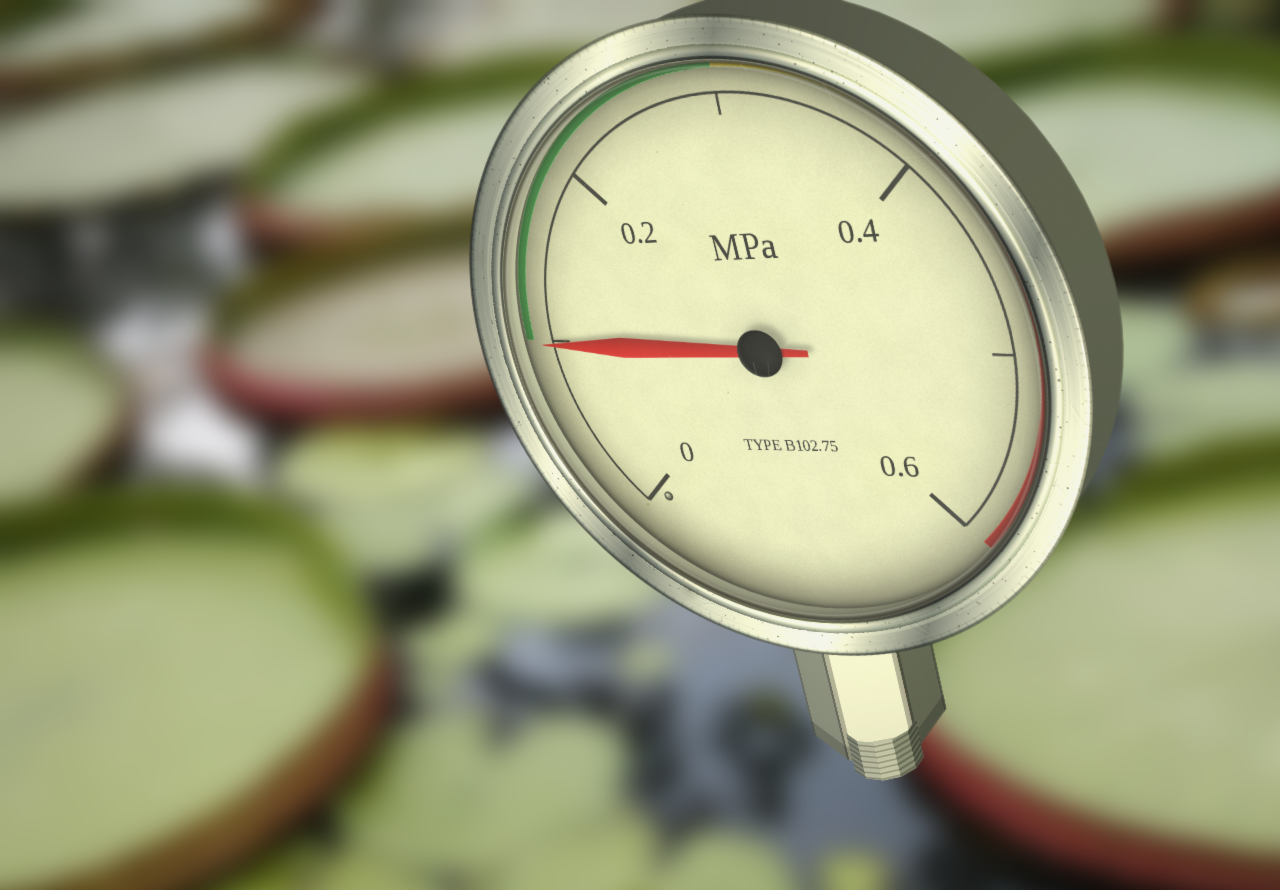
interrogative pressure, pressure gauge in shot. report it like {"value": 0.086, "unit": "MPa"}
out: {"value": 0.1, "unit": "MPa"}
